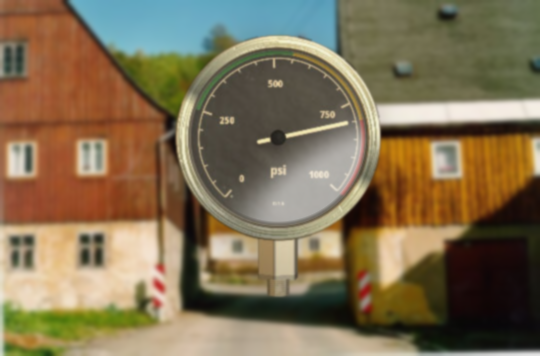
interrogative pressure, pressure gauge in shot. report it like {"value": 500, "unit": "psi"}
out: {"value": 800, "unit": "psi"}
